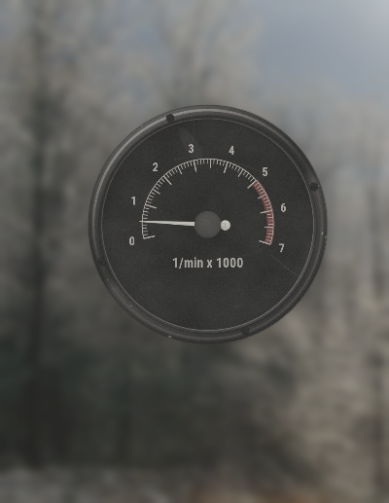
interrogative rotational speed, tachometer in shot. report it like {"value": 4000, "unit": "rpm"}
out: {"value": 500, "unit": "rpm"}
